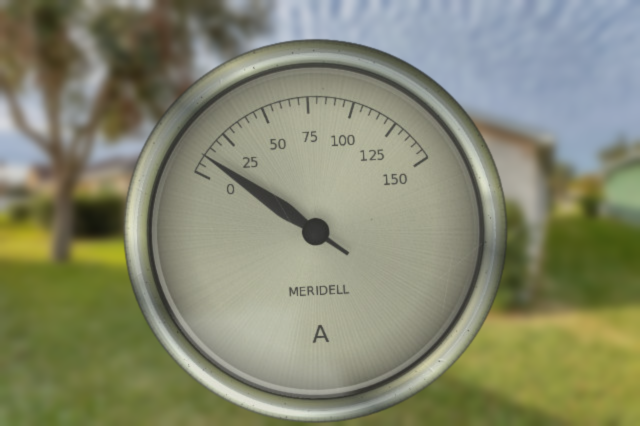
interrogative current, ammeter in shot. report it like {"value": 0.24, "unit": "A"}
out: {"value": 10, "unit": "A"}
